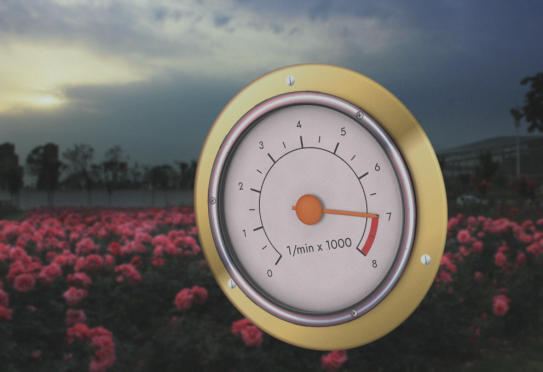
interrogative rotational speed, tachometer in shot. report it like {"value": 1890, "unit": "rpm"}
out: {"value": 7000, "unit": "rpm"}
